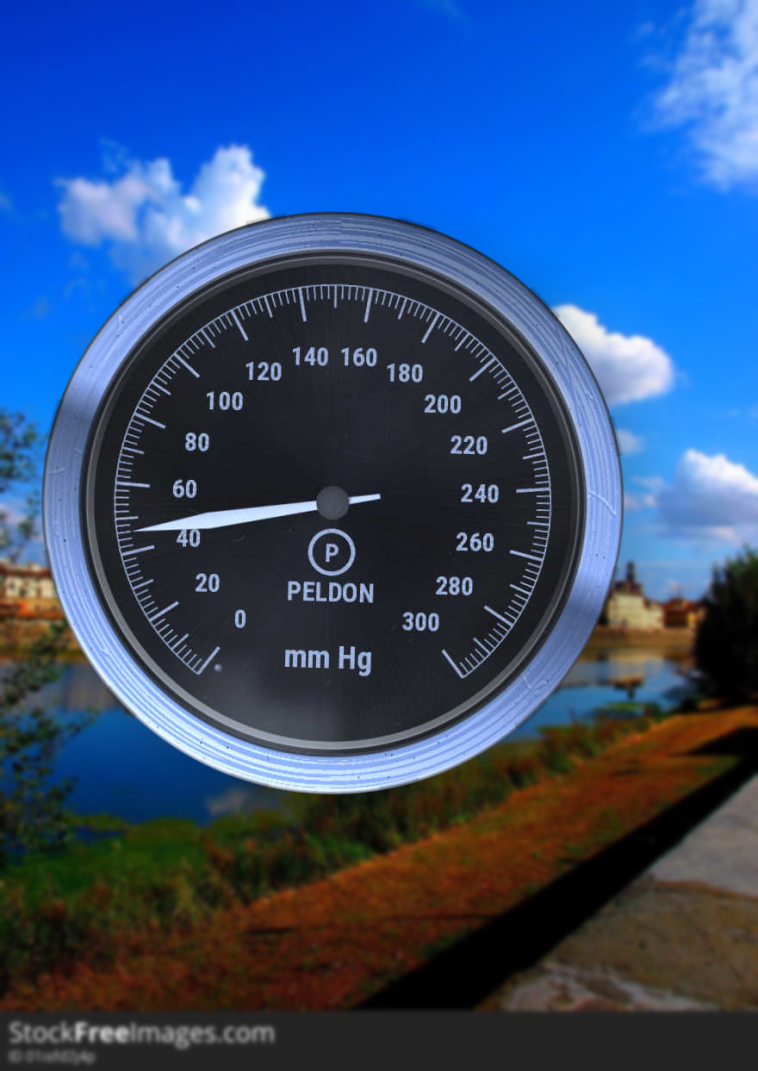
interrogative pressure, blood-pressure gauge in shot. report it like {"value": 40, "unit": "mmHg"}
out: {"value": 46, "unit": "mmHg"}
